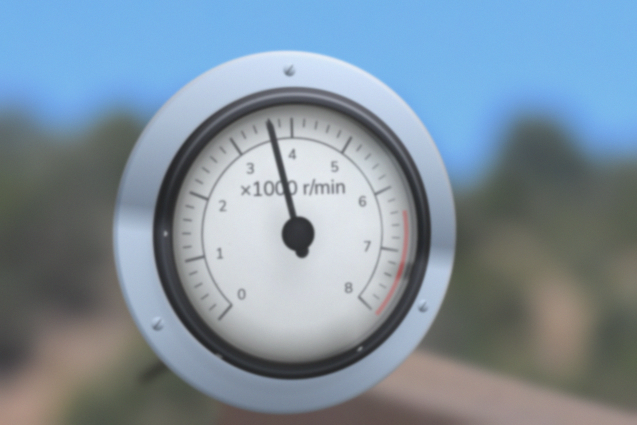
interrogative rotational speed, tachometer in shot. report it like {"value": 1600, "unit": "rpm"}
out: {"value": 3600, "unit": "rpm"}
